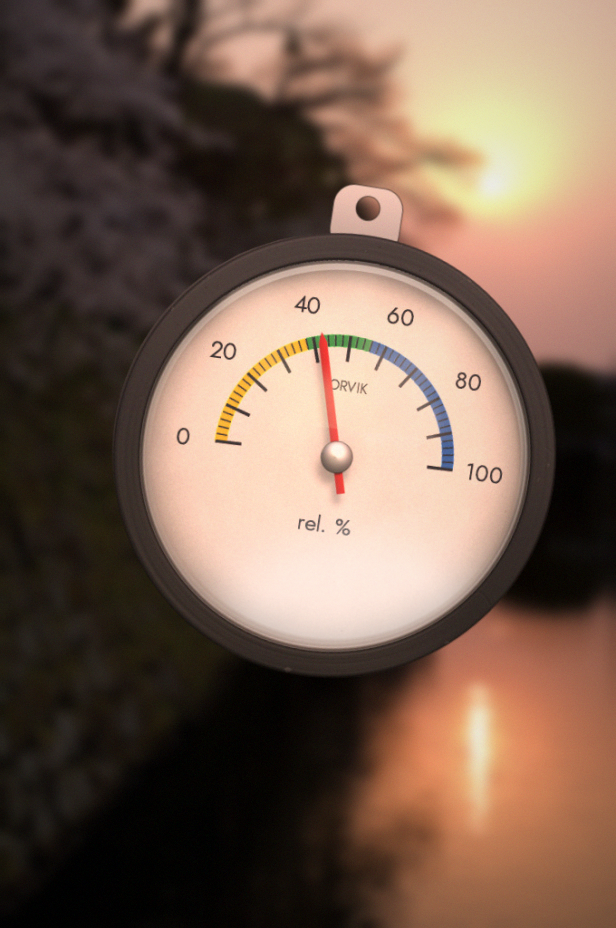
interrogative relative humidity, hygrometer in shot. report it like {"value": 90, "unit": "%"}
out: {"value": 42, "unit": "%"}
